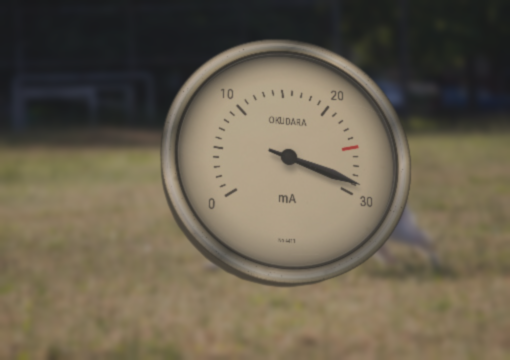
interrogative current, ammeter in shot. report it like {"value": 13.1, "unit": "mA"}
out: {"value": 29, "unit": "mA"}
